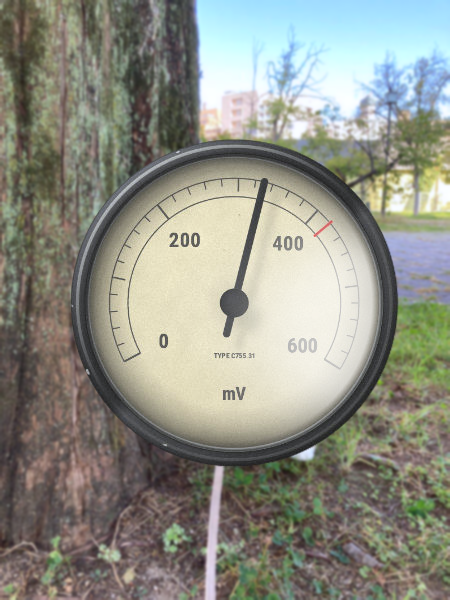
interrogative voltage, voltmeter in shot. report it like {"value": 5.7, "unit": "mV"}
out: {"value": 330, "unit": "mV"}
